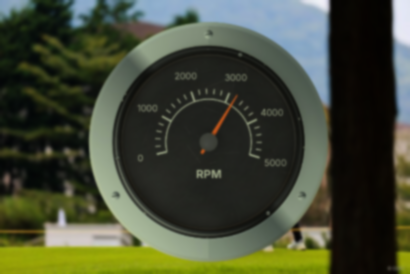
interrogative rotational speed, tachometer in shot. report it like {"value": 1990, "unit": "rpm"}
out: {"value": 3200, "unit": "rpm"}
